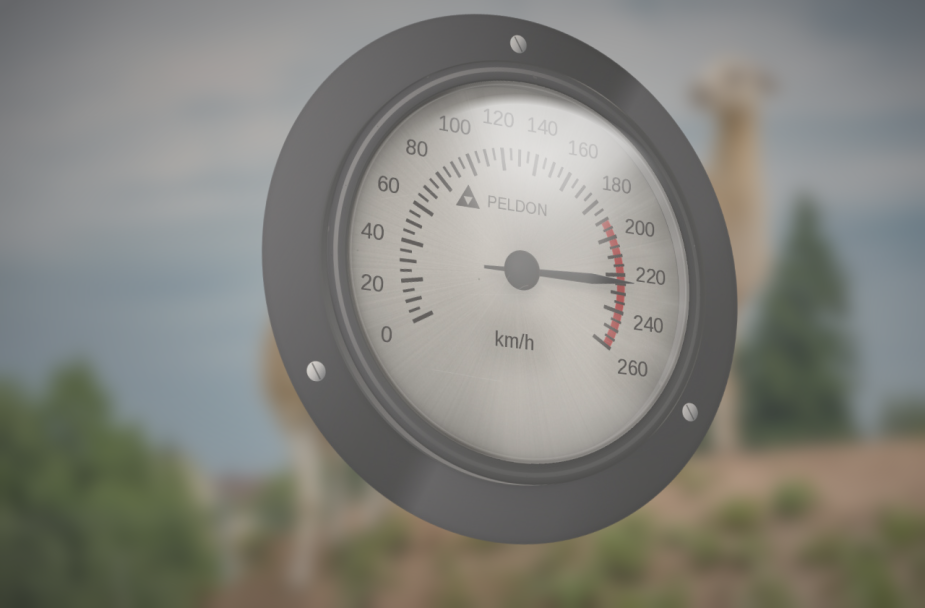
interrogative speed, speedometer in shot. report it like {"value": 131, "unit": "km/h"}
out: {"value": 225, "unit": "km/h"}
